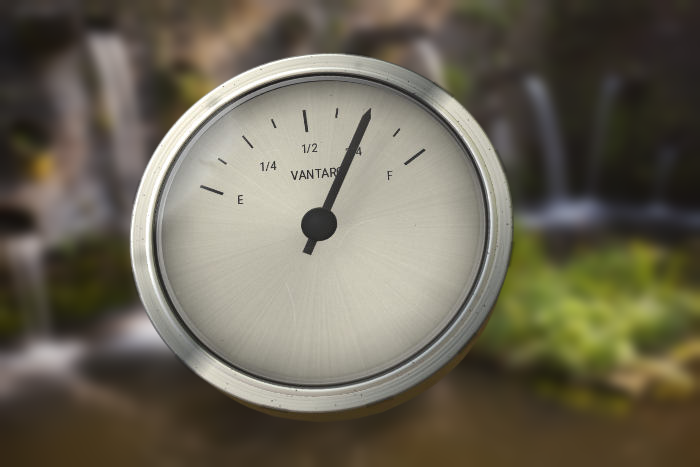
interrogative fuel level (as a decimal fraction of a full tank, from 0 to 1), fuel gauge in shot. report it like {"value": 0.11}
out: {"value": 0.75}
